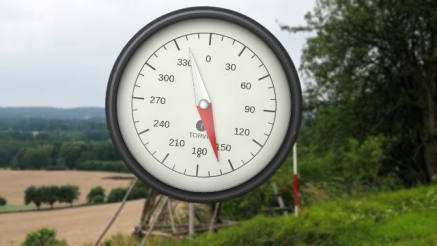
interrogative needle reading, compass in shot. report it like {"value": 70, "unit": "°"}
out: {"value": 160, "unit": "°"}
